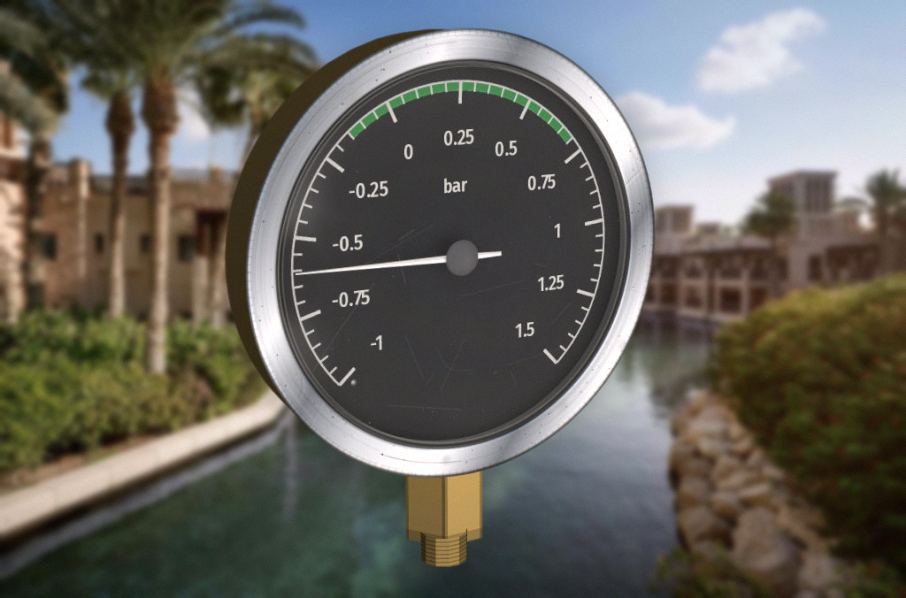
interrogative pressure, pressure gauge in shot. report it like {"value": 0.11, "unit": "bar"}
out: {"value": -0.6, "unit": "bar"}
